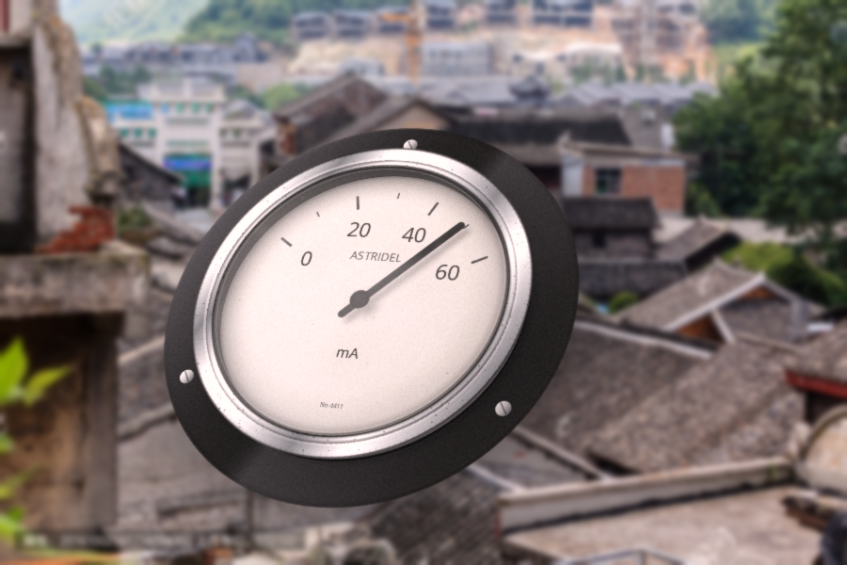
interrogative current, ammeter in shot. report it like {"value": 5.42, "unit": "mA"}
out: {"value": 50, "unit": "mA"}
